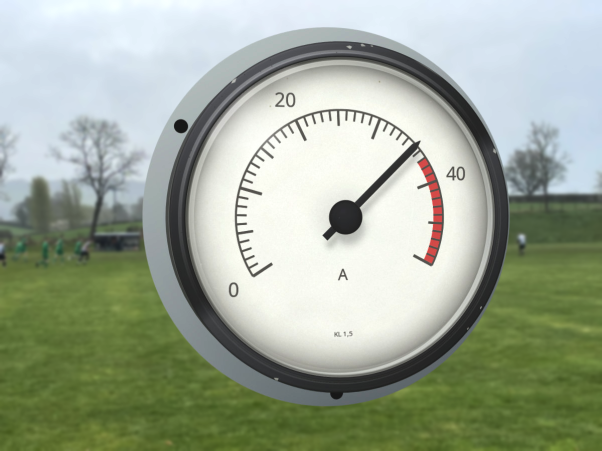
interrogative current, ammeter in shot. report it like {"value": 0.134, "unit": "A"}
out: {"value": 35, "unit": "A"}
